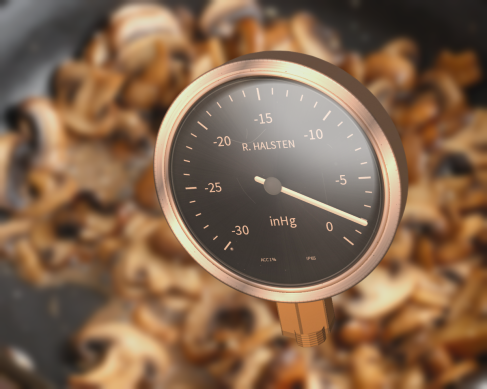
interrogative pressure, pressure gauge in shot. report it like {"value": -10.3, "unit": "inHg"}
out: {"value": -2, "unit": "inHg"}
